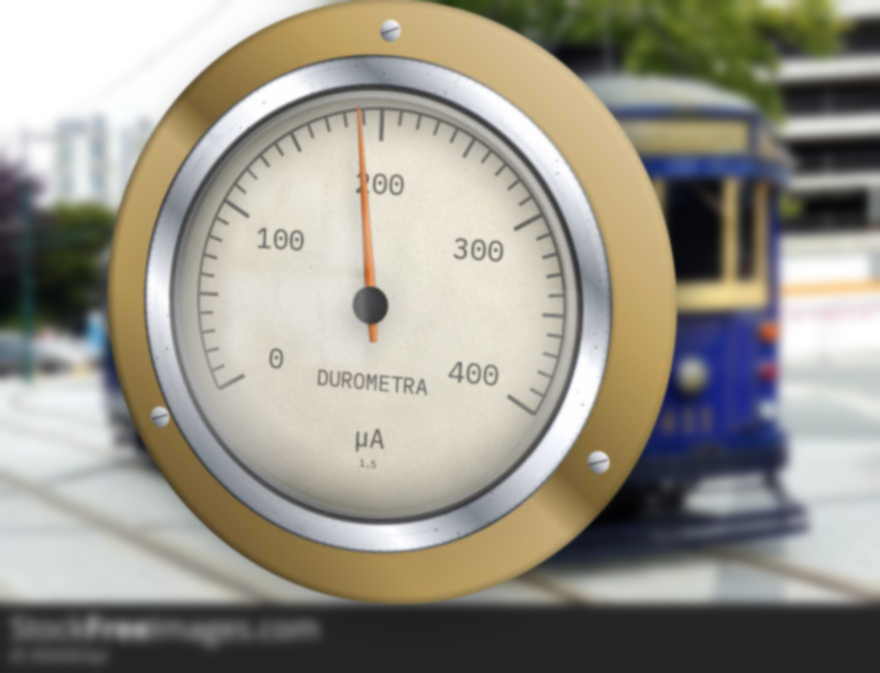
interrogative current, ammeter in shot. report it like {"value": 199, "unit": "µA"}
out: {"value": 190, "unit": "µA"}
